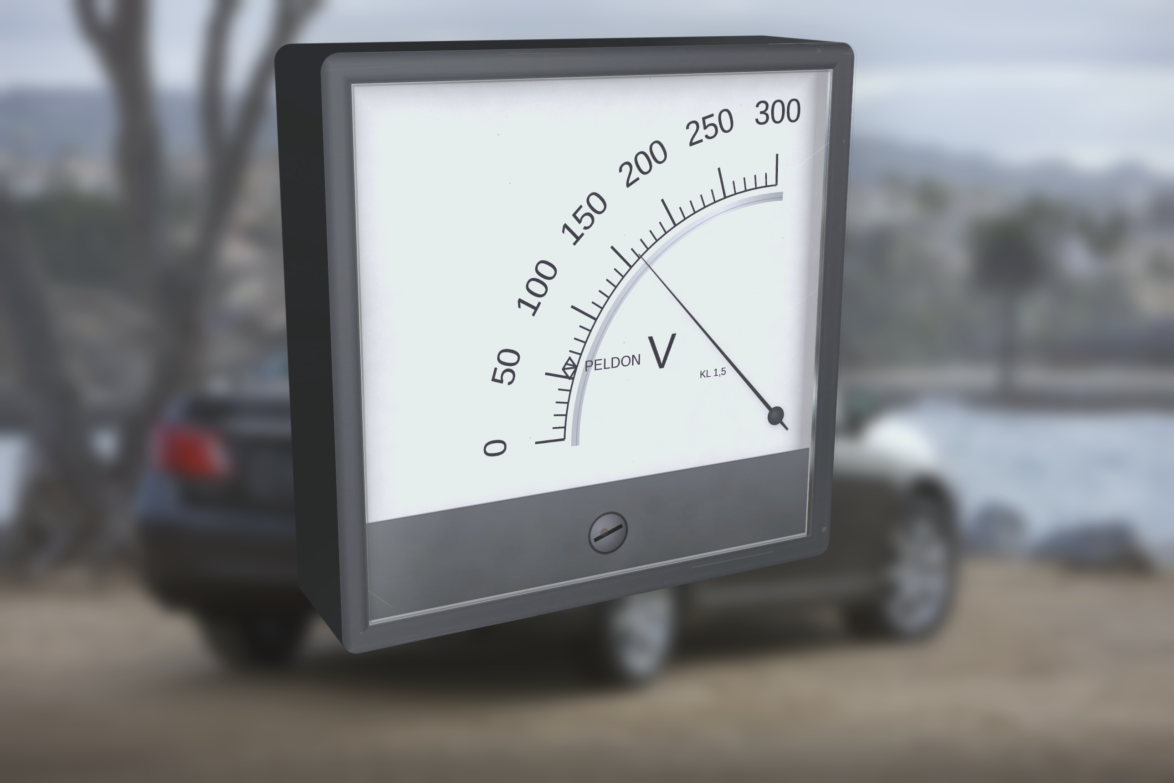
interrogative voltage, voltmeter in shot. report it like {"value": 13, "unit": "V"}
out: {"value": 160, "unit": "V"}
